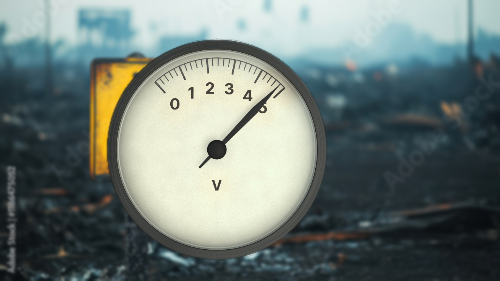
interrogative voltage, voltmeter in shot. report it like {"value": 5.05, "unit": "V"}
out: {"value": 4.8, "unit": "V"}
